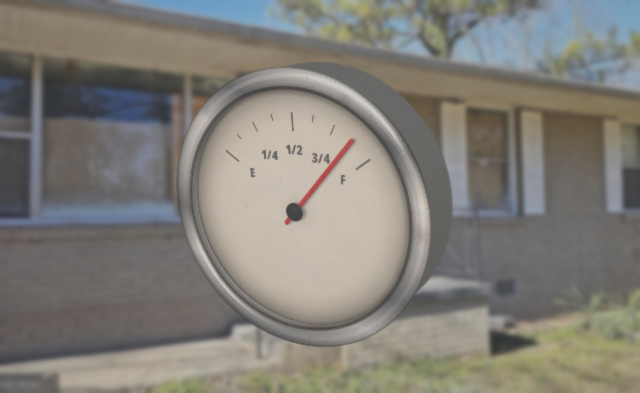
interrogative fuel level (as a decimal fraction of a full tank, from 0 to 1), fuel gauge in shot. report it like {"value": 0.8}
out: {"value": 0.875}
